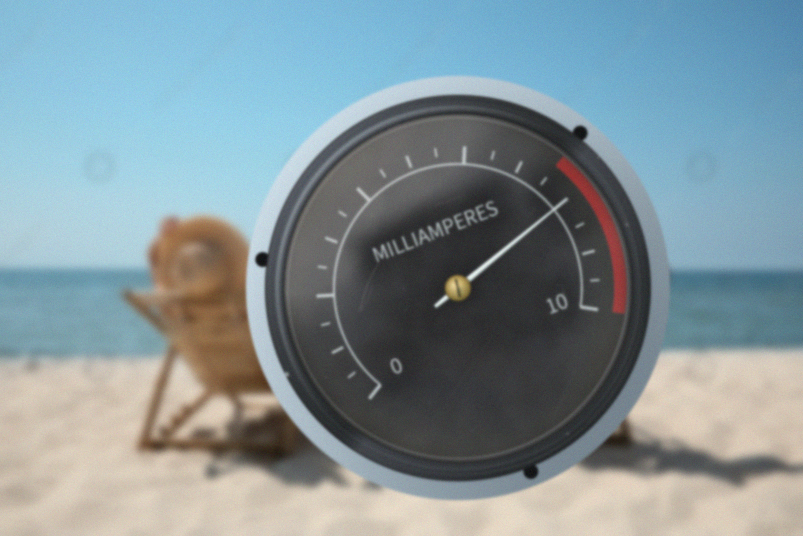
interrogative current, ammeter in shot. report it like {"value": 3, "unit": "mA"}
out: {"value": 8, "unit": "mA"}
